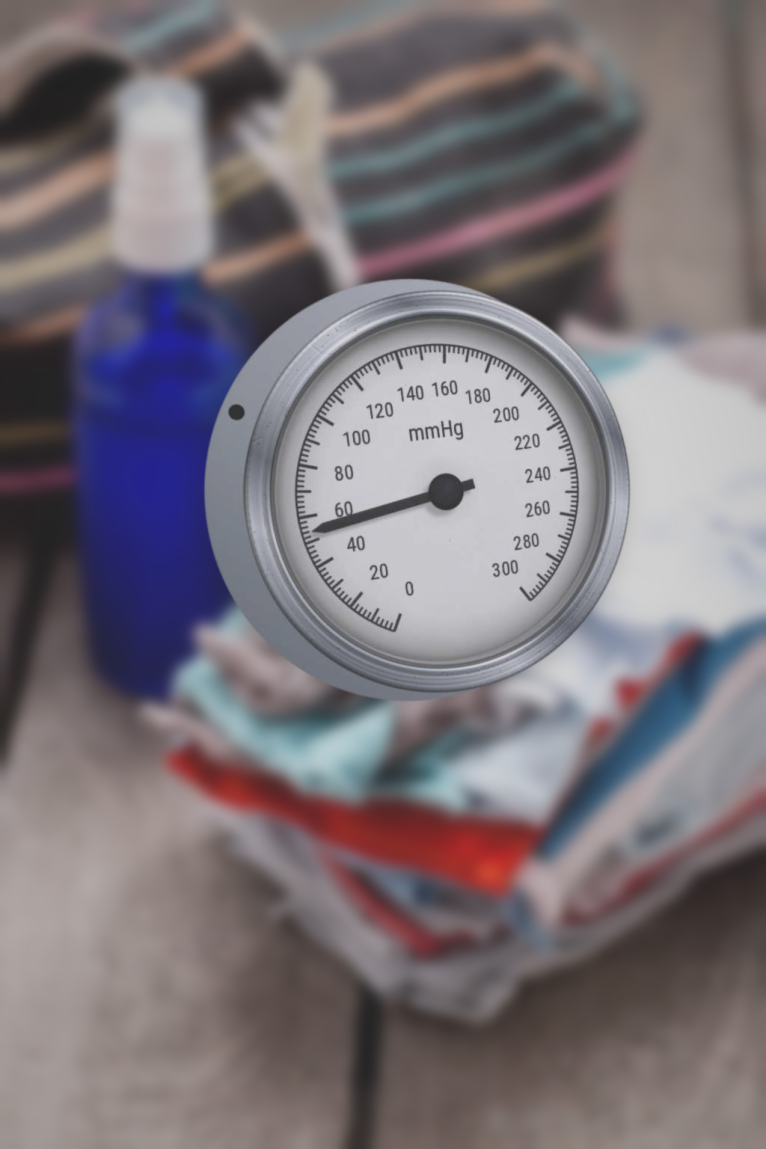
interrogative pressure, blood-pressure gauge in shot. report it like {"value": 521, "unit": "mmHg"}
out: {"value": 54, "unit": "mmHg"}
